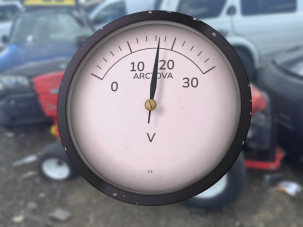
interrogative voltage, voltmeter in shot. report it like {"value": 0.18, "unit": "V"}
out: {"value": 17, "unit": "V"}
